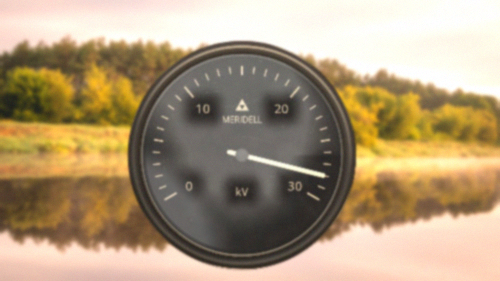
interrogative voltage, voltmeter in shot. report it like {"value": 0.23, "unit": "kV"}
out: {"value": 28, "unit": "kV"}
